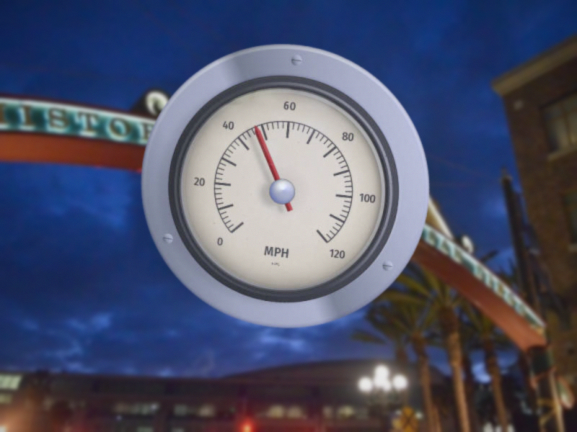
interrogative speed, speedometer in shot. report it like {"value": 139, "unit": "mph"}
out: {"value": 48, "unit": "mph"}
